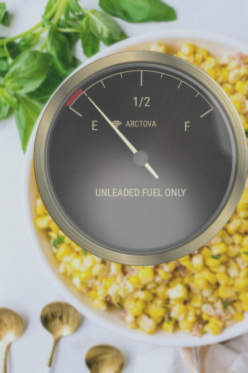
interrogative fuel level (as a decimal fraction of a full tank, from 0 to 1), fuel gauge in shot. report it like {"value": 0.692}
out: {"value": 0.125}
